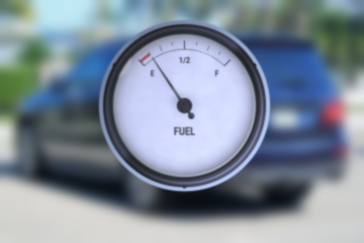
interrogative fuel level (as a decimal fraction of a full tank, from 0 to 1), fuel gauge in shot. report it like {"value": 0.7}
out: {"value": 0.125}
